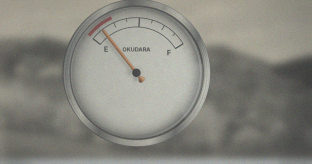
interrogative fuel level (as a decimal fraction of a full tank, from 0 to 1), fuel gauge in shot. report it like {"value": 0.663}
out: {"value": 0.125}
